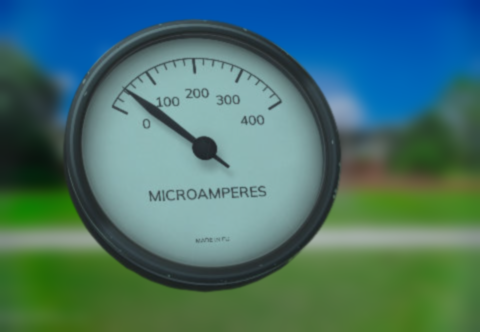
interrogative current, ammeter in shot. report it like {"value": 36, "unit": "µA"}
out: {"value": 40, "unit": "µA"}
